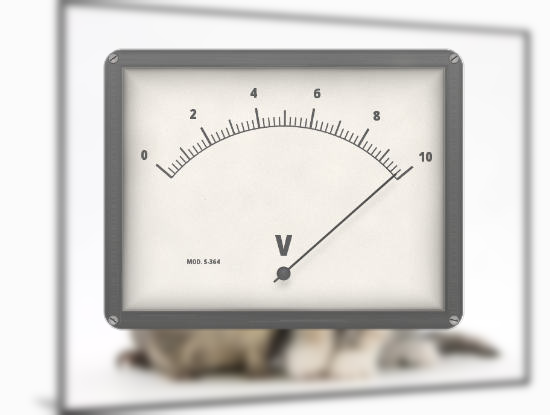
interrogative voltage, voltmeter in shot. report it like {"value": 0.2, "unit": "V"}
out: {"value": 9.8, "unit": "V"}
